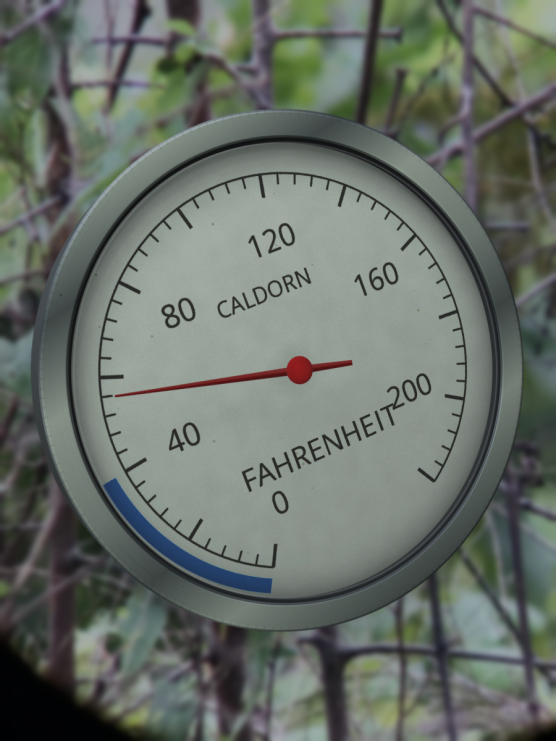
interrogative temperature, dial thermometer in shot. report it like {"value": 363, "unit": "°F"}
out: {"value": 56, "unit": "°F"}
